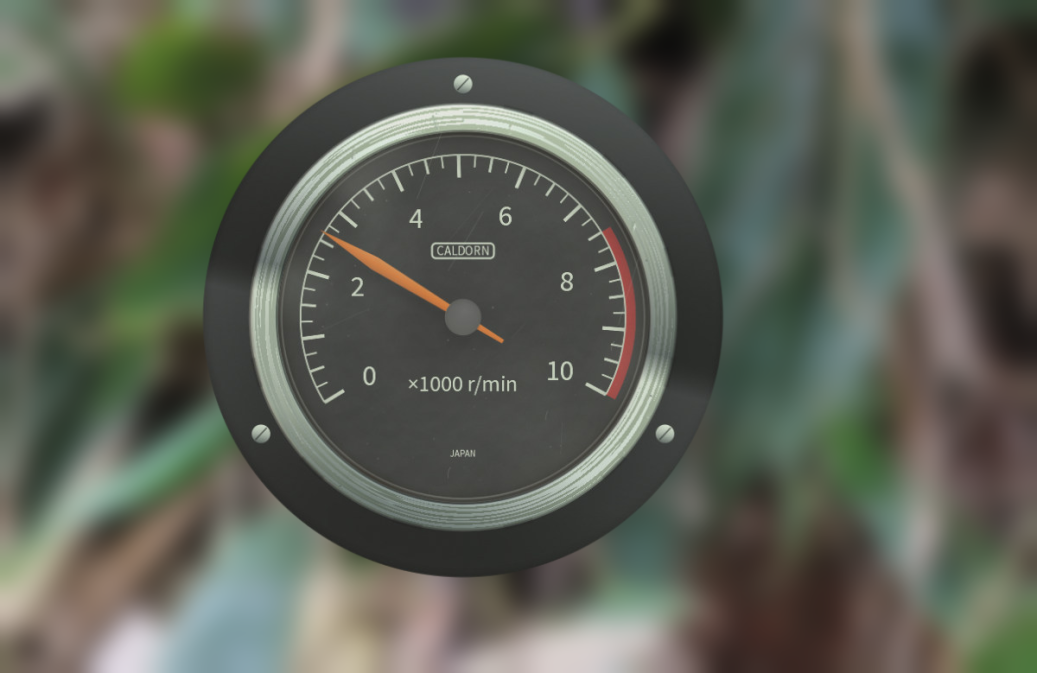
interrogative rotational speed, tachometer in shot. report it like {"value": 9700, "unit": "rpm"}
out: {"value": 2625, "unit": "rpm"}
